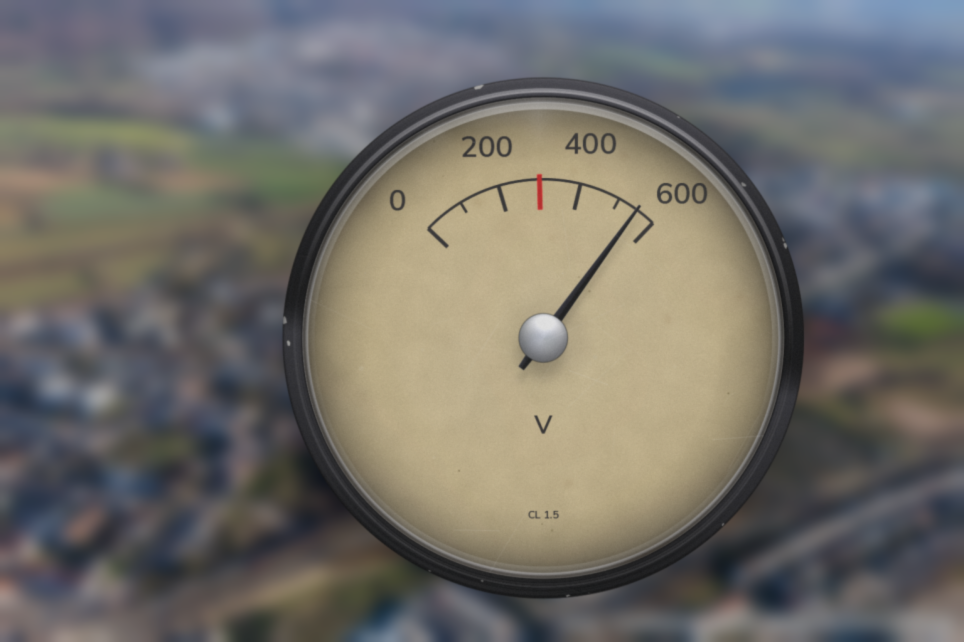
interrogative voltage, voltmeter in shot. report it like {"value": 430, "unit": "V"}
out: {"value": 550, "unit": "V"}
